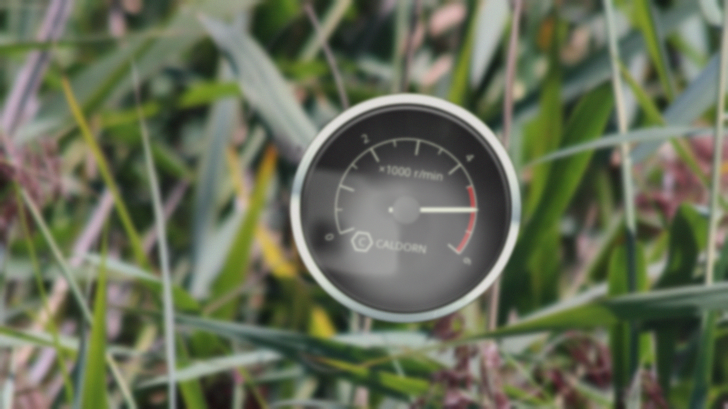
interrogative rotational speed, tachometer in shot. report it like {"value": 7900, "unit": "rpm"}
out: {"value": 5000, "unit": "rpm"}
